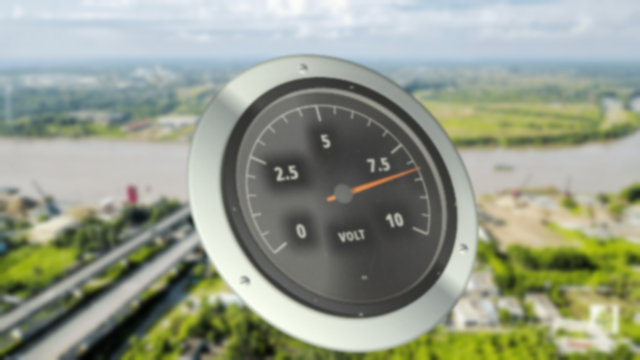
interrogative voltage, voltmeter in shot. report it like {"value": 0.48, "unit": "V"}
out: {"value": 8.25, "unit": "V"}
